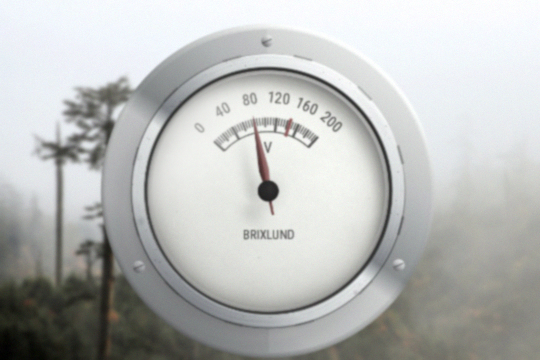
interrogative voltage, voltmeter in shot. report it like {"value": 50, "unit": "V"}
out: {"value": 80, "unit": "V"}
